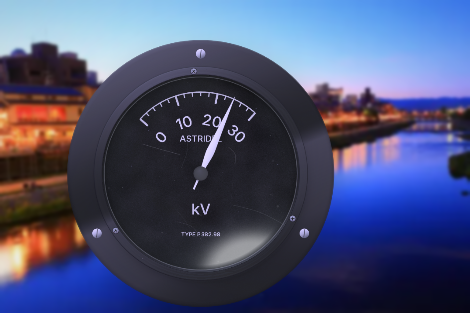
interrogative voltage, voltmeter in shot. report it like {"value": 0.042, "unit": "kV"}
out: {"value": 24, "unit": "kV"}
